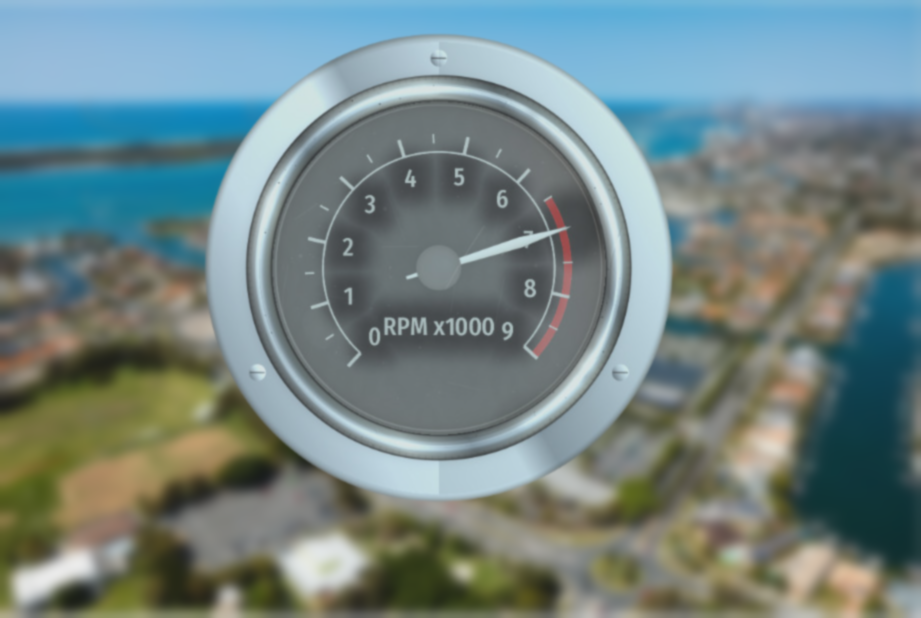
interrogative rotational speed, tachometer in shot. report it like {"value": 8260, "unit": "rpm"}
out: {"value": 7000, "unit": "rpm"}
